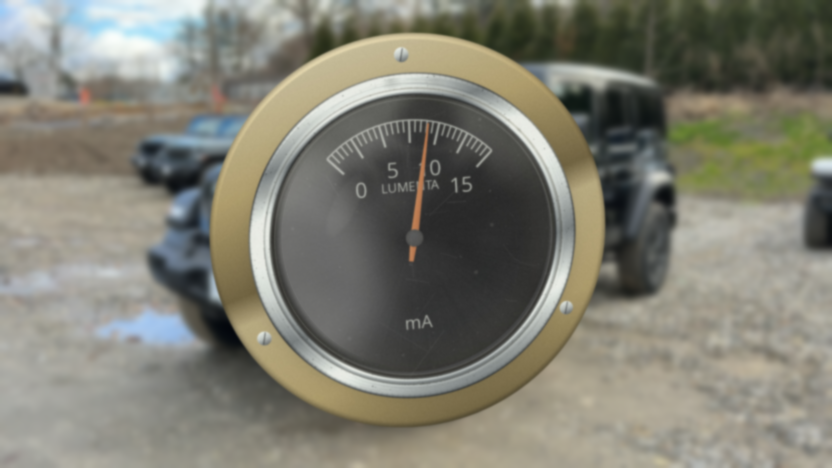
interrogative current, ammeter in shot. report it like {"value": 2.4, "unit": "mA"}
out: {"value": 9, "unit": "mA"}
